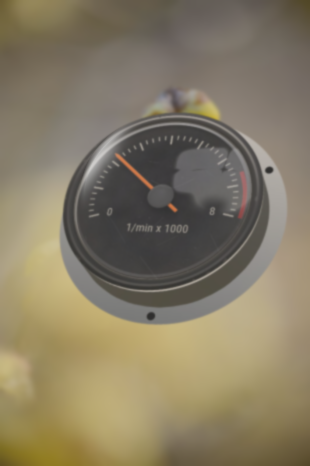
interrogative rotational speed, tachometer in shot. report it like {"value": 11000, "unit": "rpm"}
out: {"value": 2200, "unit": "rpm"}
